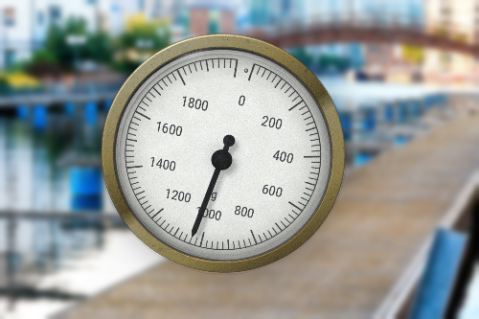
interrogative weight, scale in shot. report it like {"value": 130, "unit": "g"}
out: {"value": 1040, "unit": "g"}
